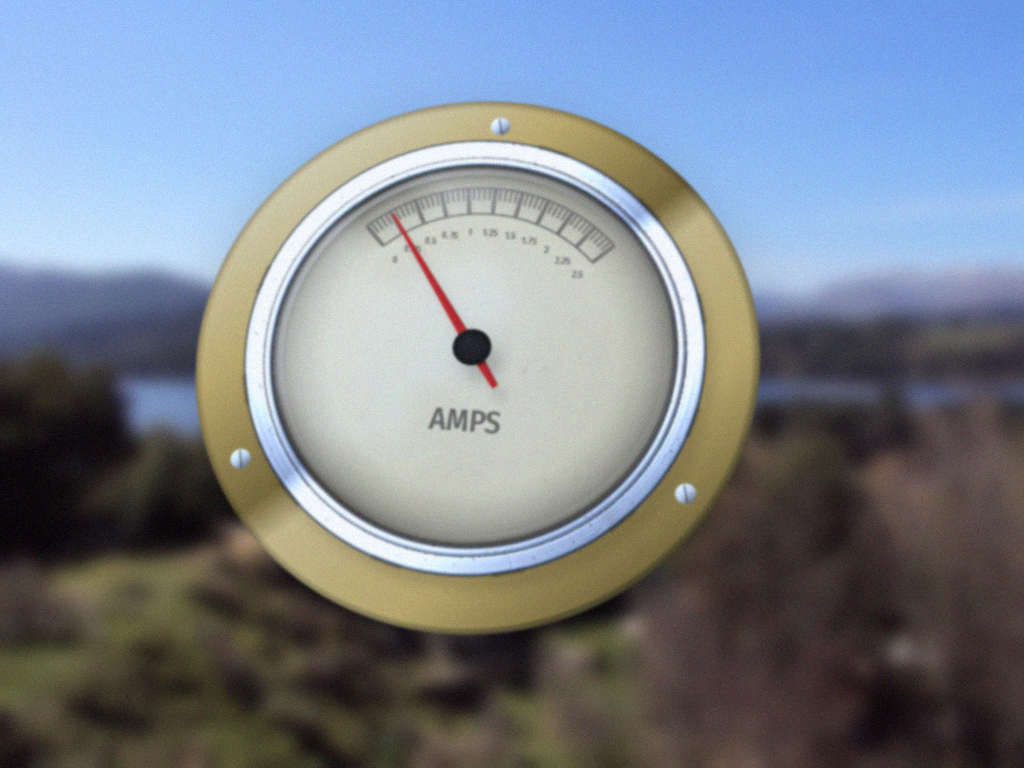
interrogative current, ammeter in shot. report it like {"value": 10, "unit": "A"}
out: {"value": 0.25, "unit": "A"}
